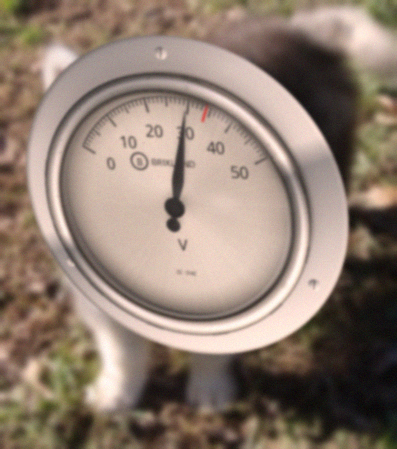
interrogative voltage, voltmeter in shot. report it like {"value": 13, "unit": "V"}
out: {"value": 30, "unit": "V"}
